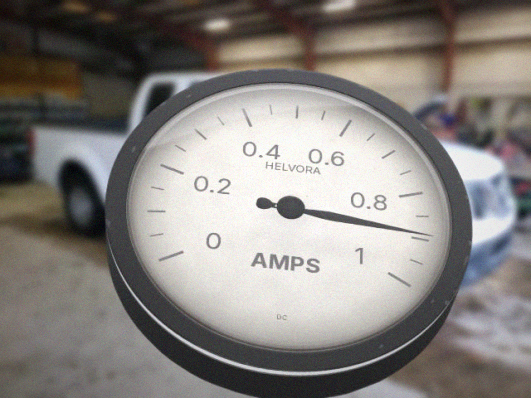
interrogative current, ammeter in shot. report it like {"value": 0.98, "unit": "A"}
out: {"value": 0.9, "unit": "A"}
